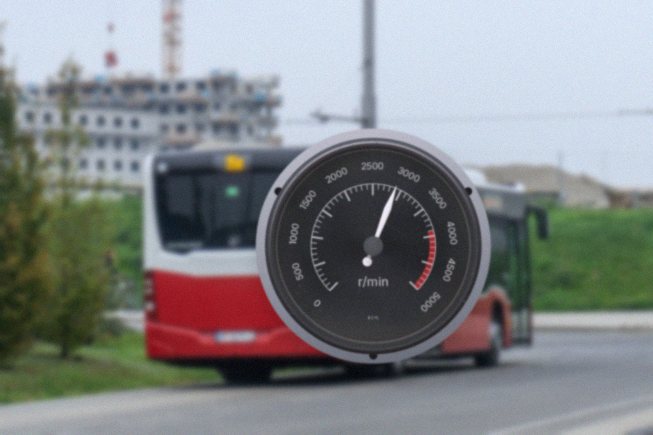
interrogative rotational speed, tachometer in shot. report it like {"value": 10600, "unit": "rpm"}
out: {"value": 2900, "unit": "rpm"}
